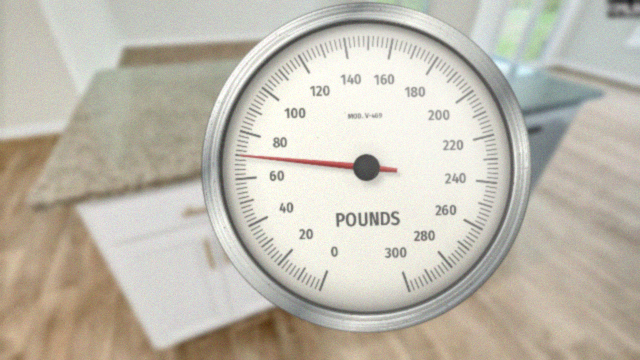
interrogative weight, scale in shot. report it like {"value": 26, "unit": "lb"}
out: {"value": 70, "unit": "lb"}
